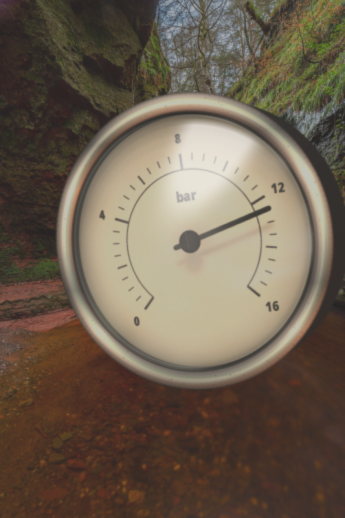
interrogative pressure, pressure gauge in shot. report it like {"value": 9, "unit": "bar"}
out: {"value": 12.5, "unit": "bar"}
